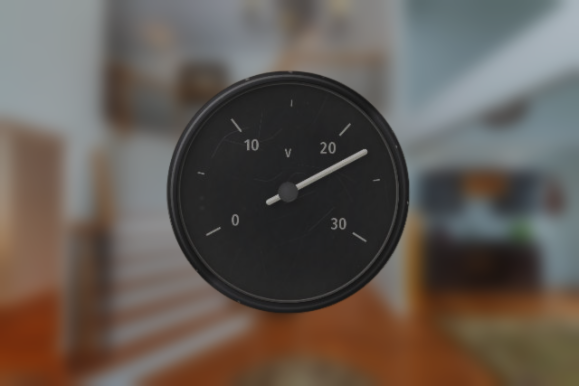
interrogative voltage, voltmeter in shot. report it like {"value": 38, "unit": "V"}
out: {"value": 22.5, "unit": "V"}
